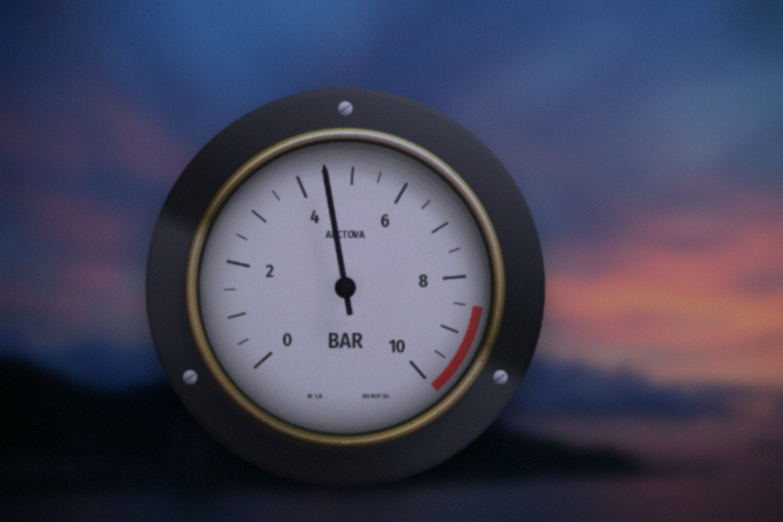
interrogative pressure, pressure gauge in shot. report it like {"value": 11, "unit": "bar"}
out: {"value": 4.5, "unit": "bar"}
